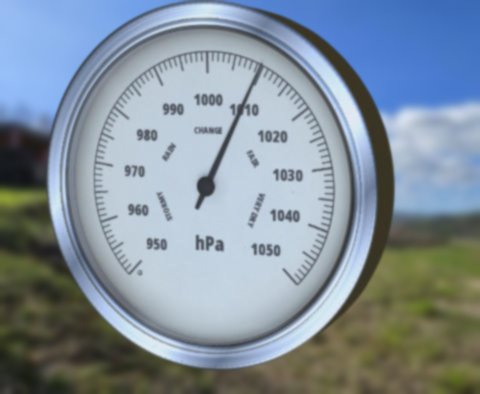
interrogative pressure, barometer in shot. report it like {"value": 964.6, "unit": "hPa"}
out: {"value": 1010, "unit": "hPa"}
